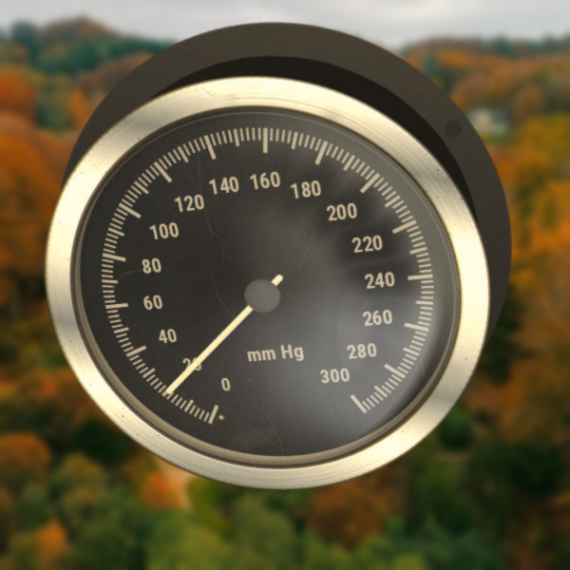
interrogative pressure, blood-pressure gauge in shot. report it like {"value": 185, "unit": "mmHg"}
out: {"value": 20, "unit": "mmHg"}
